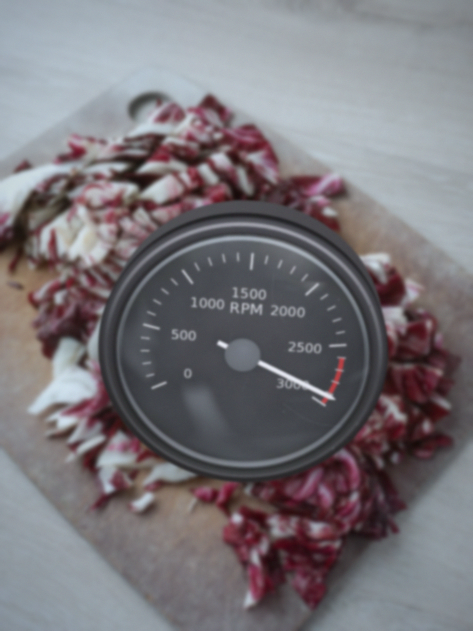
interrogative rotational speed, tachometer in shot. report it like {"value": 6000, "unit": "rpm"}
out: {"value": 2900, "unit": "rpm"}
